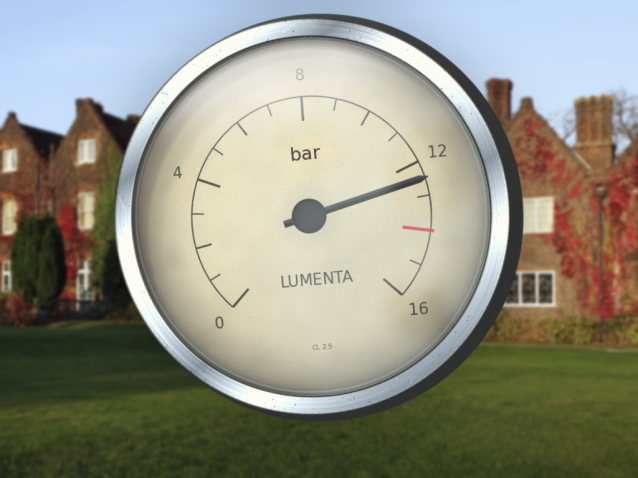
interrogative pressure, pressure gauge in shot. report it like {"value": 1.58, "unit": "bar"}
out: {"value": 12.5, "unit": "bar"}
